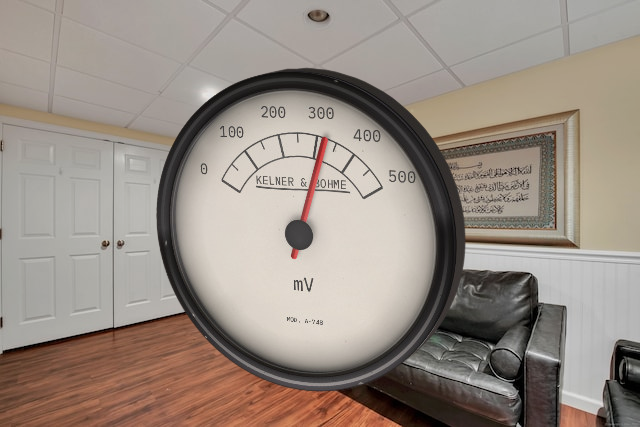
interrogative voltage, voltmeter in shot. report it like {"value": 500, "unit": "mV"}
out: {"value": 325, "unit": "mV"}
